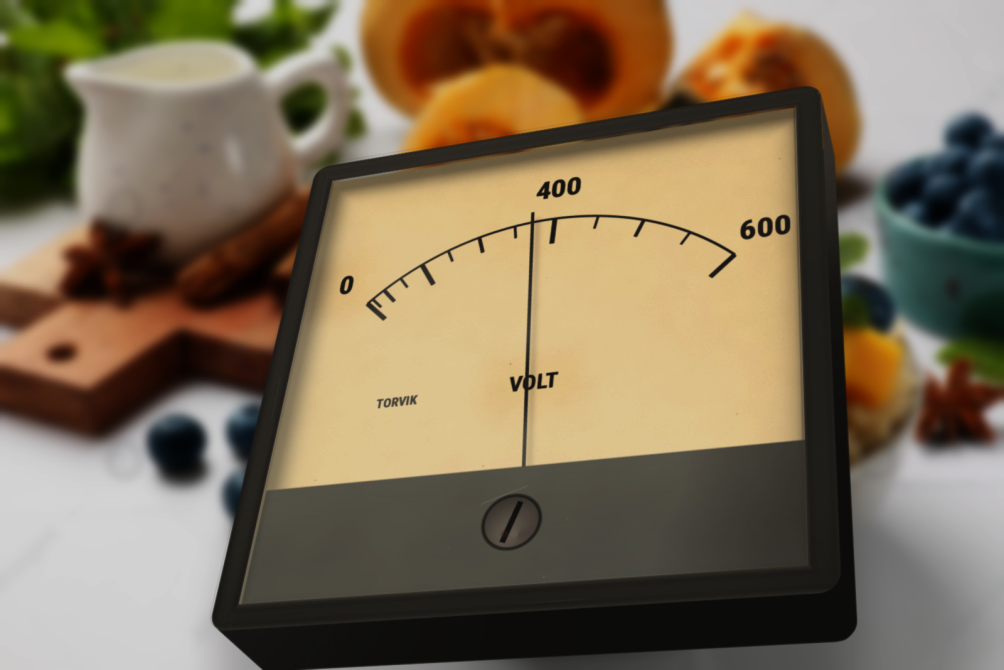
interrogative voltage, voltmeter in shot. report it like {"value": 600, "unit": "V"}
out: {"value": 375, "unit": "V"}
